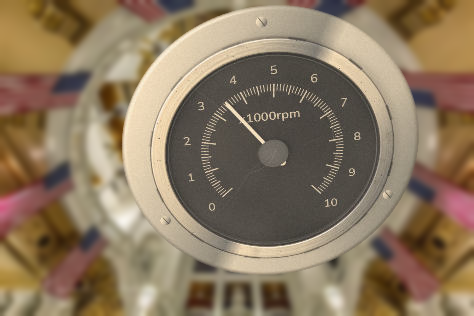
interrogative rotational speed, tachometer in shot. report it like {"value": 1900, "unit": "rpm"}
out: {"value": 3500, "unit": "rpm"}
